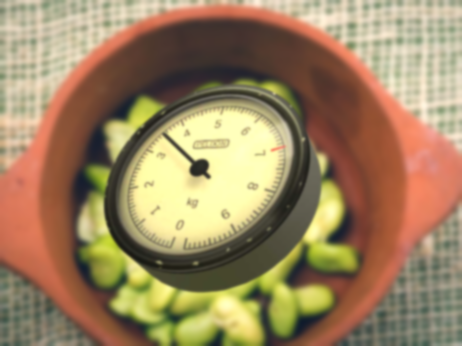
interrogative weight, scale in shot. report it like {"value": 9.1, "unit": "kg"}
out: {"value": 3.5, "unit": "kg"}
